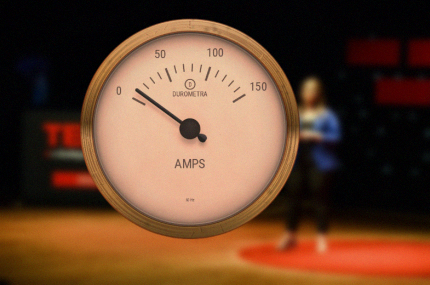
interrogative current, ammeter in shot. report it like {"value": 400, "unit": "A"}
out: {"value": 10, "unit": "A"}
